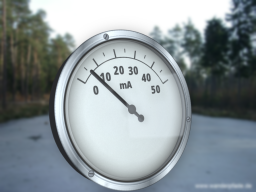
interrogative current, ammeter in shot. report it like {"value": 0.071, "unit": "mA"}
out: {"value": 5, "unit": "mA"}
